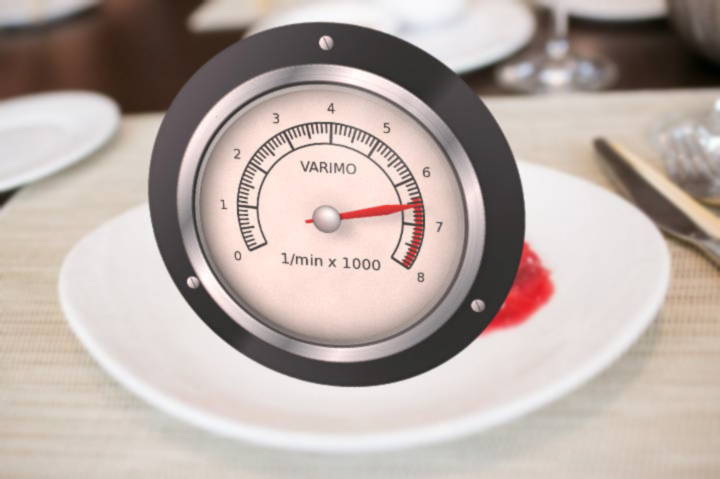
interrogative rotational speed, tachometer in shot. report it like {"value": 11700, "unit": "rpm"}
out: {"value": 6500, "unit": "rpm"}
